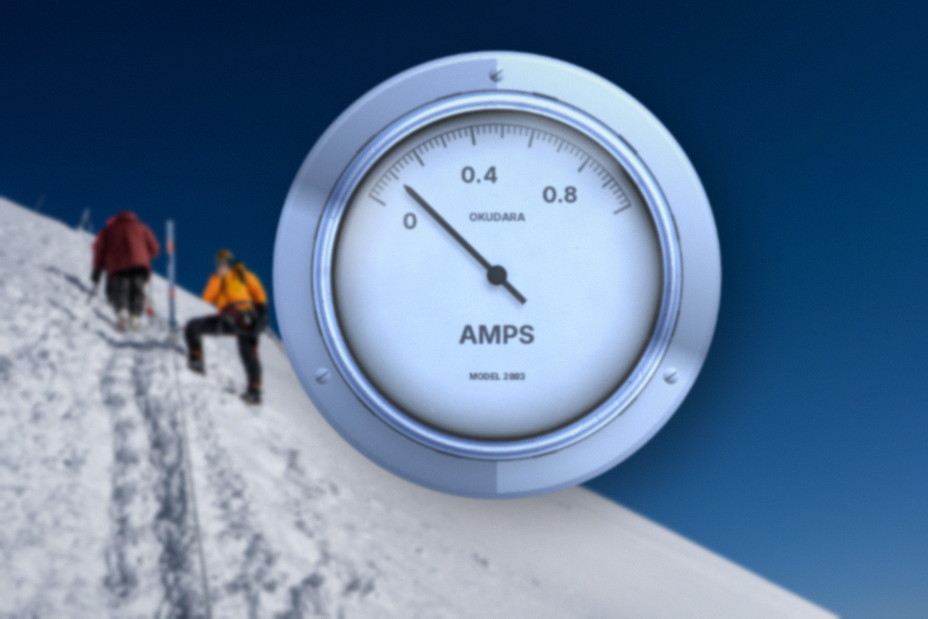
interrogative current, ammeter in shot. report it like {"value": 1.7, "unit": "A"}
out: {"value": 0.1, "unit": "A"}
